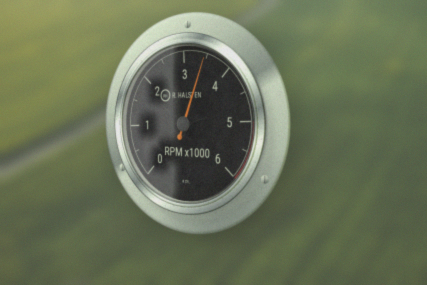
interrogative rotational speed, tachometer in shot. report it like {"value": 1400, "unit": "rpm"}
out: {"value": 3500, "unit": "rpm"}
